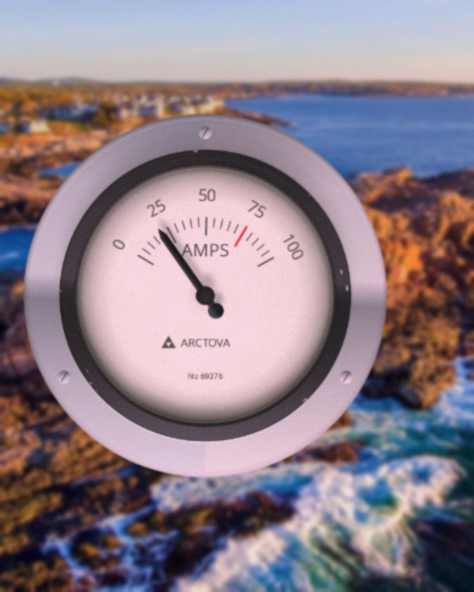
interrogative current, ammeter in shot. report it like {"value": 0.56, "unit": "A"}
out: {"value": 20, "unit": "A"}
